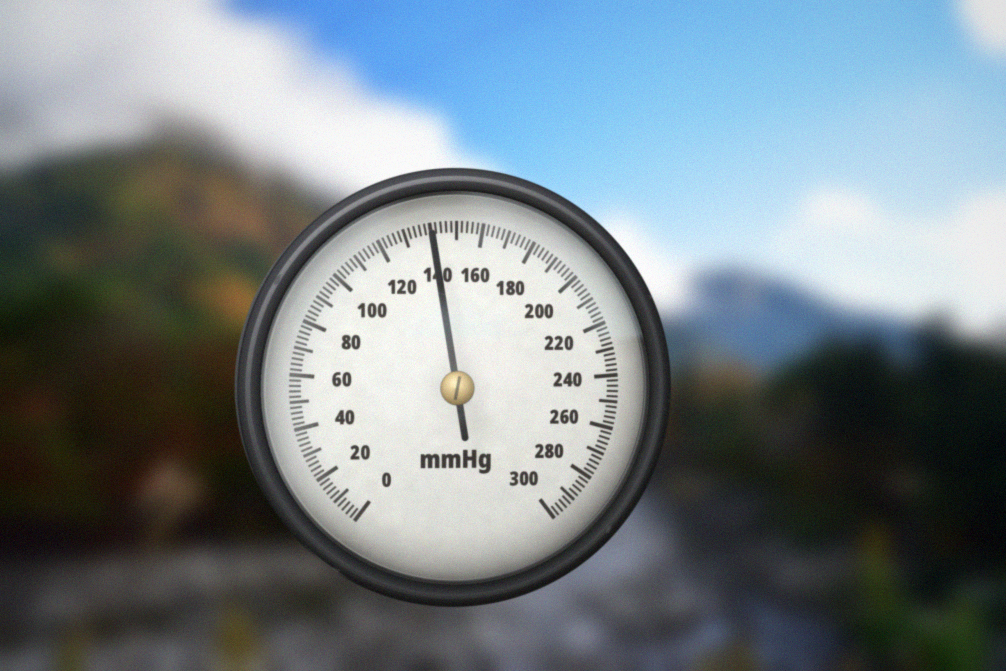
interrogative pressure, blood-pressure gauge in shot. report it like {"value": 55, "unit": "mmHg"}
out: {"value": 140, "unit": "mmHg"}
